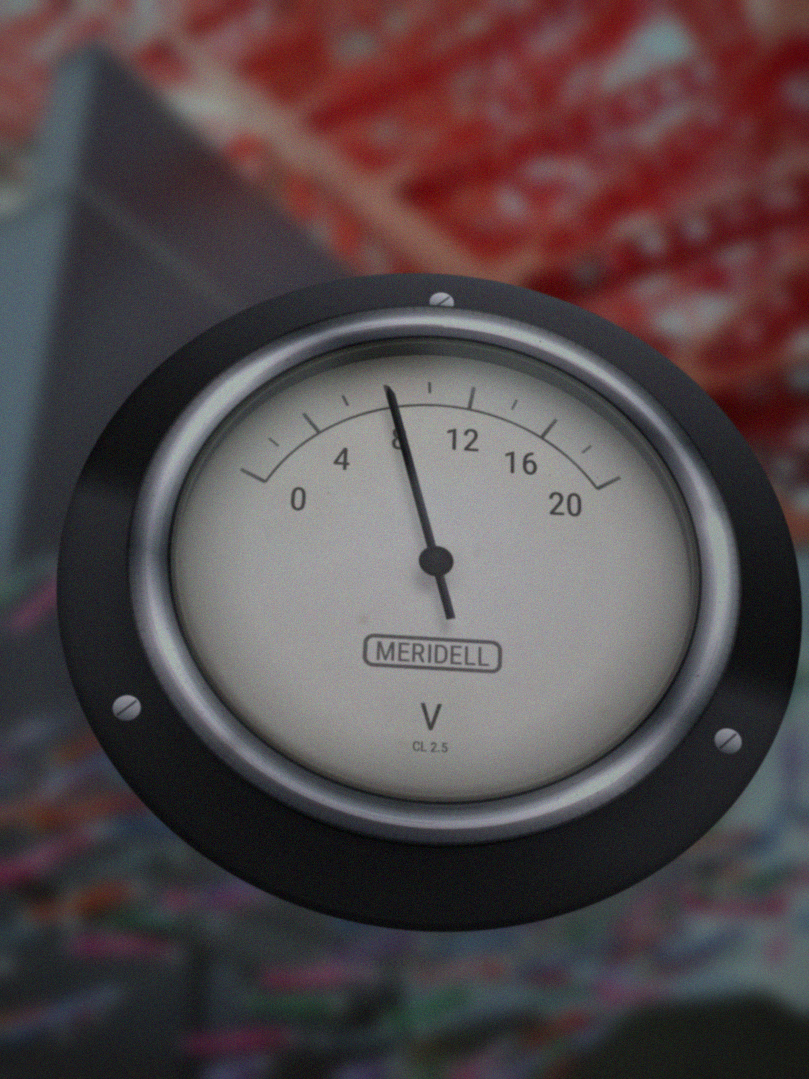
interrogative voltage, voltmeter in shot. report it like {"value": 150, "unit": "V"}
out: {"value": 8, "unit": "V"}
